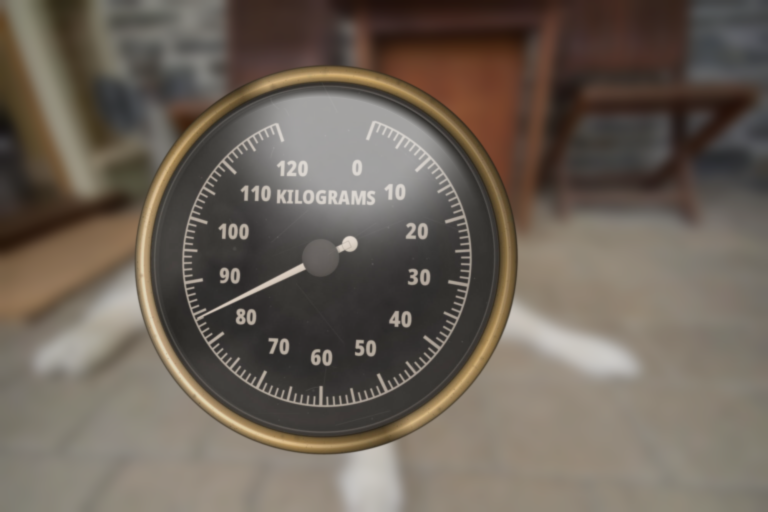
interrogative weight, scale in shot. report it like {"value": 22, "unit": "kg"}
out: {"value": 84, "unit": "kg"}
